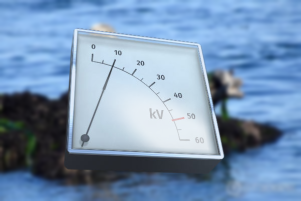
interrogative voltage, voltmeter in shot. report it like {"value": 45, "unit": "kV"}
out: {"value": 10, "unit": "kV"}
